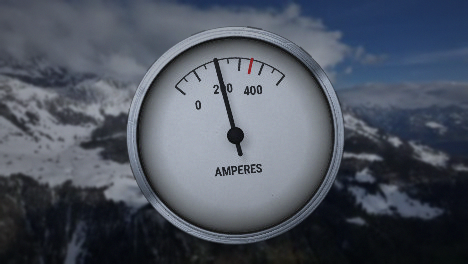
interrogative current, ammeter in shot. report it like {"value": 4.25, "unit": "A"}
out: {"value": 200, "unit": "A"}
